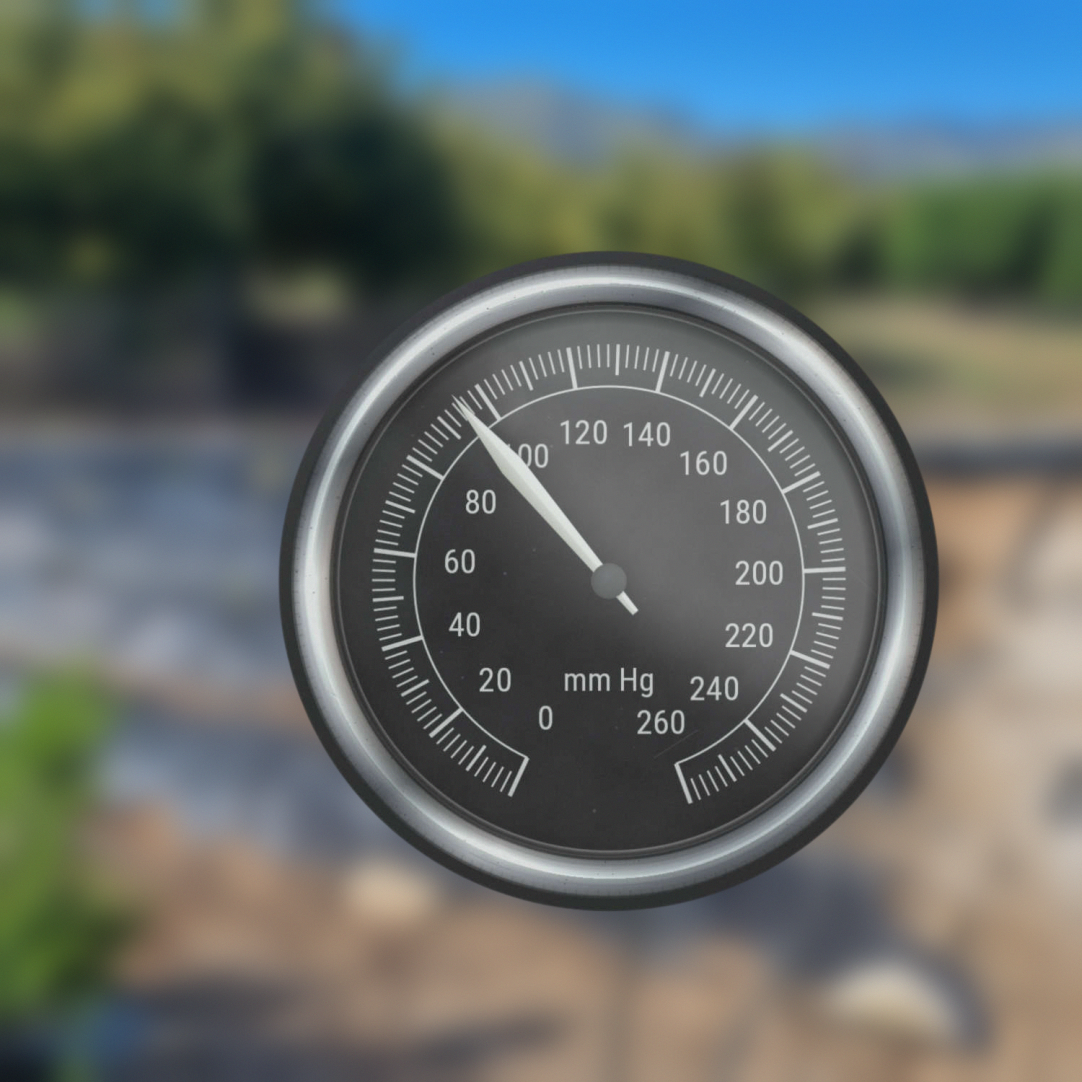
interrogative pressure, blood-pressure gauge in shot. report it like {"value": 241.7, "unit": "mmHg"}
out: {"value": 95, "unit": "mmHg"}
